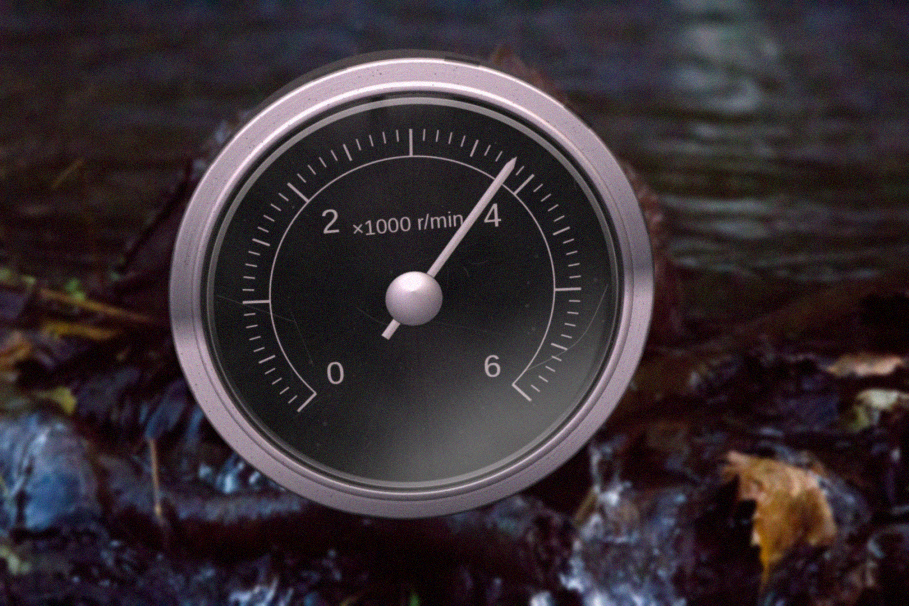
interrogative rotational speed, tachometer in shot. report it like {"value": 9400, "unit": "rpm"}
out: {"value": 3800, "unit": "rpm"}
